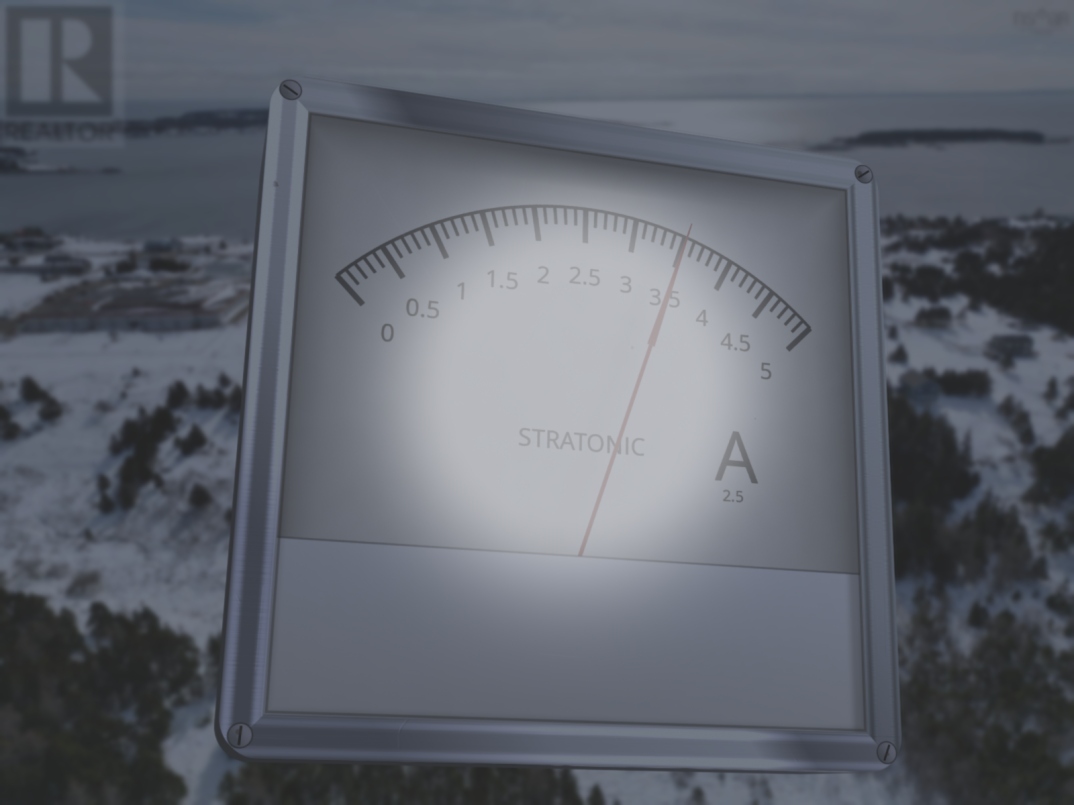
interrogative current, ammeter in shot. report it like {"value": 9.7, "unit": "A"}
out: {"value": 3.5, "unit": "A"}
